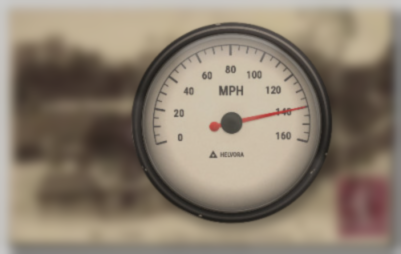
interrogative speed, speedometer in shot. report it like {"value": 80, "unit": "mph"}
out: {"value": 140, "unit": "mph"}
